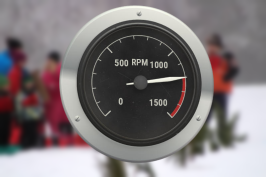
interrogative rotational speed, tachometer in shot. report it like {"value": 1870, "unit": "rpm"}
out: {"value": 1200, "unit": "rpm"}
